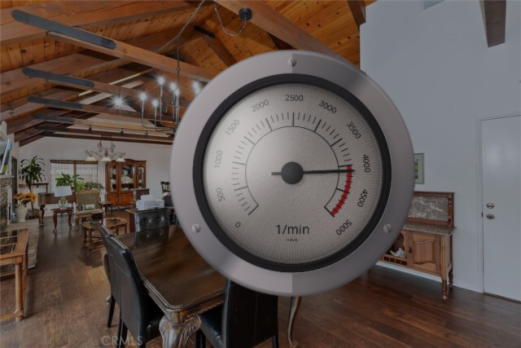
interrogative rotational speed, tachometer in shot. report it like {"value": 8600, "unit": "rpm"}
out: {"value": 4100, "unit": "rpm"}
